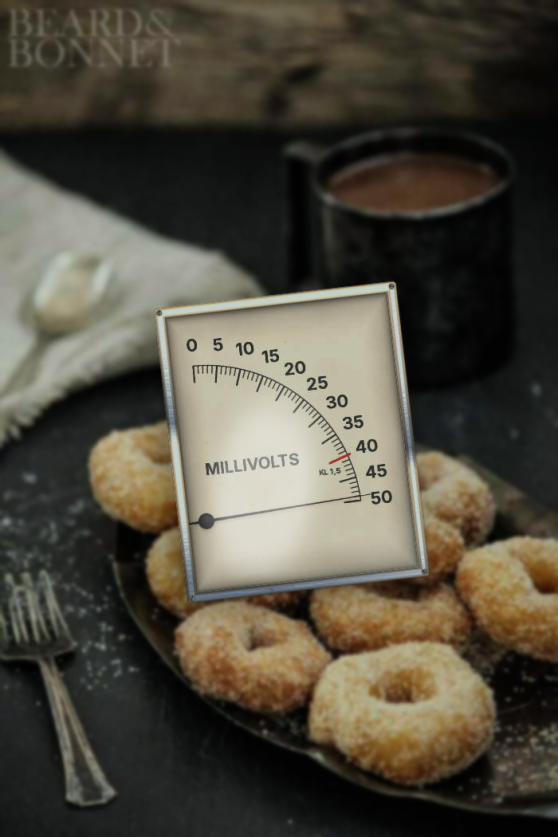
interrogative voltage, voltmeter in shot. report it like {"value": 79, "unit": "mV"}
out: {"value": 49, "unit": "mV"}
